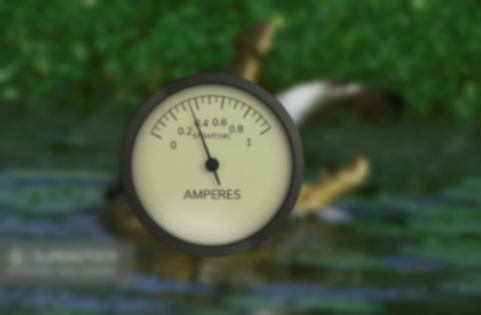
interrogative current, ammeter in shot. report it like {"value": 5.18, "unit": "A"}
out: {"value": 0.35, "unit": "A"}
